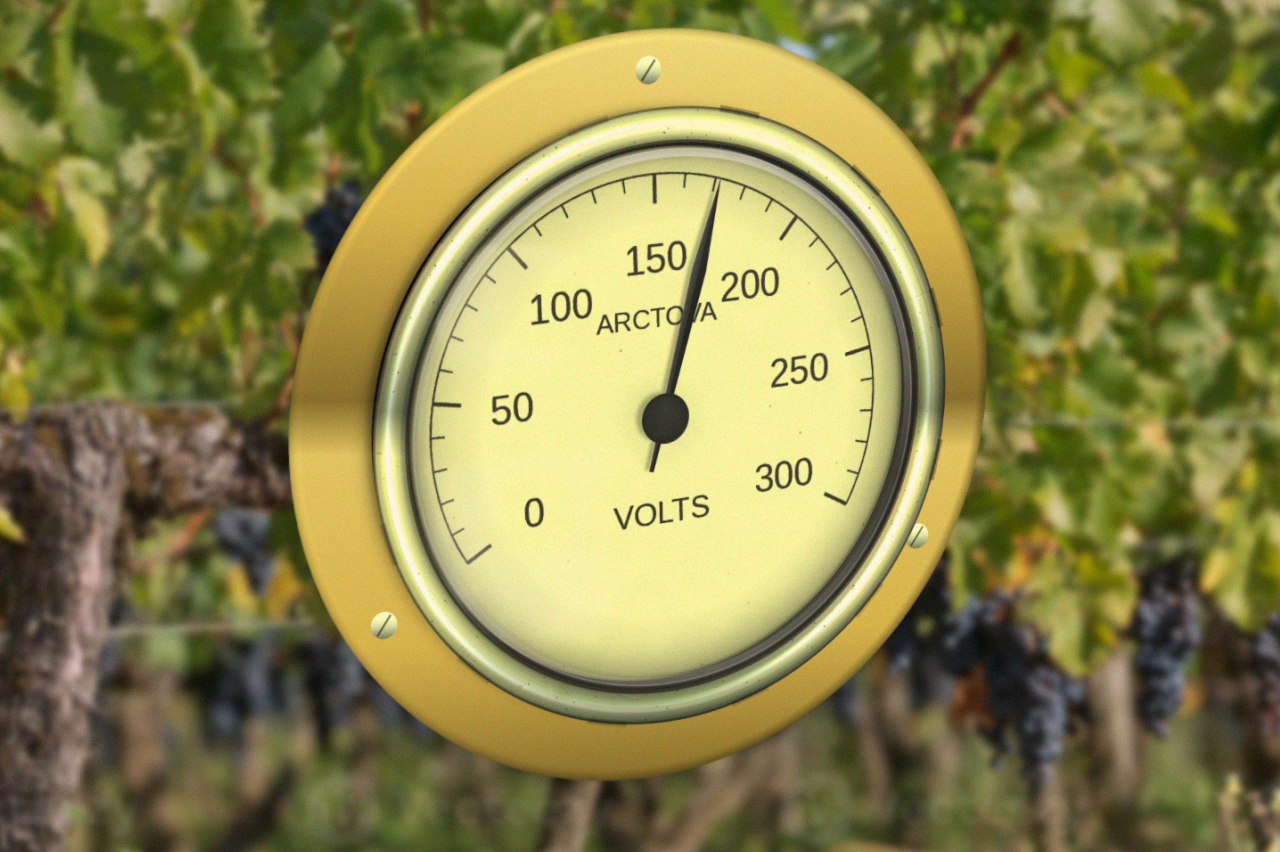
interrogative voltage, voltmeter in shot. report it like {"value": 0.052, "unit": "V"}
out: {"value": 170, "unit": "V"}
